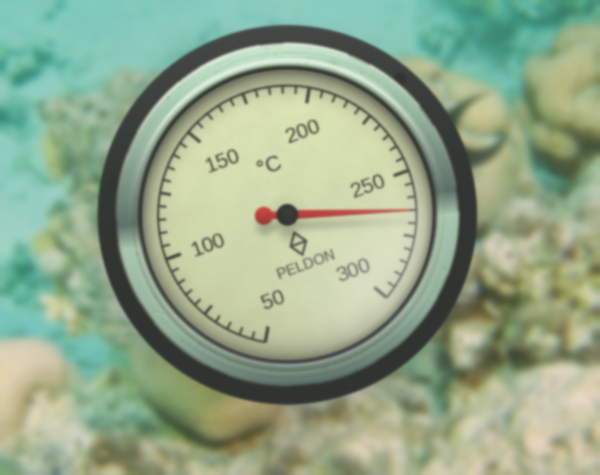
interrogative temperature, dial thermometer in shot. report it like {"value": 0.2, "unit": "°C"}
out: {"value": 265, "unit": "°C"}
